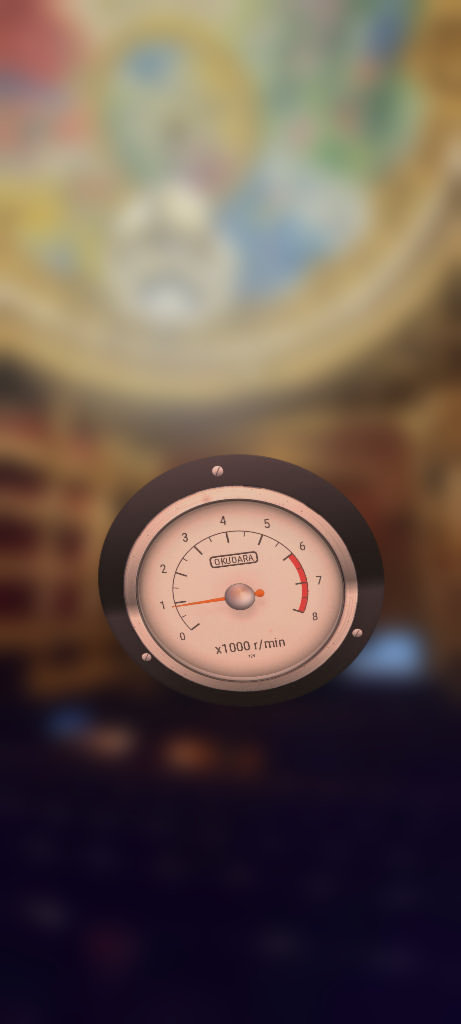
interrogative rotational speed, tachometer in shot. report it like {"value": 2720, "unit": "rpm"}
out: {"value": 1000, "unit": "rpm"}
